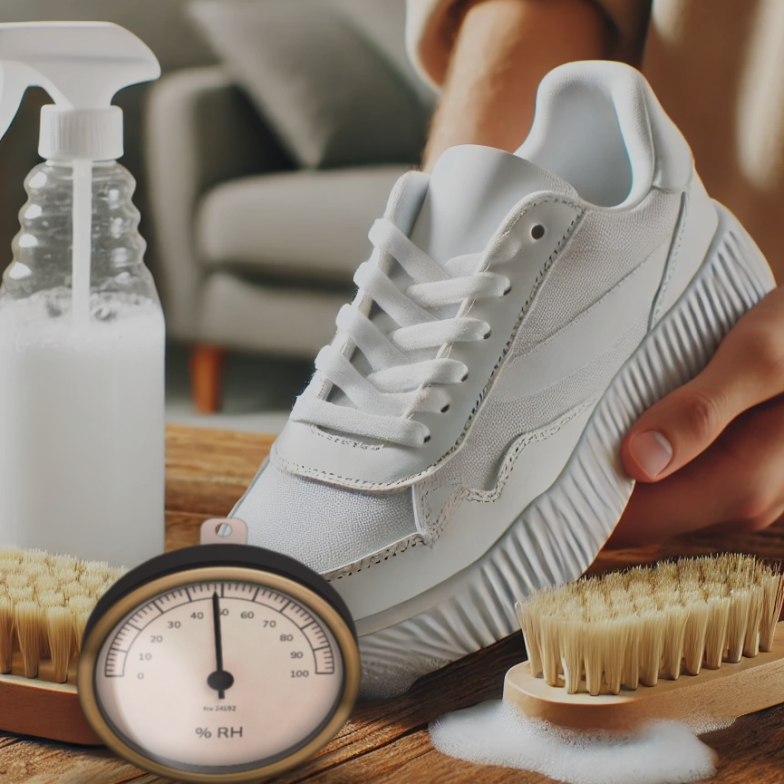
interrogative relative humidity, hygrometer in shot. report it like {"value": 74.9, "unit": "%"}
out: {"value": 48, "unit": "%"}
